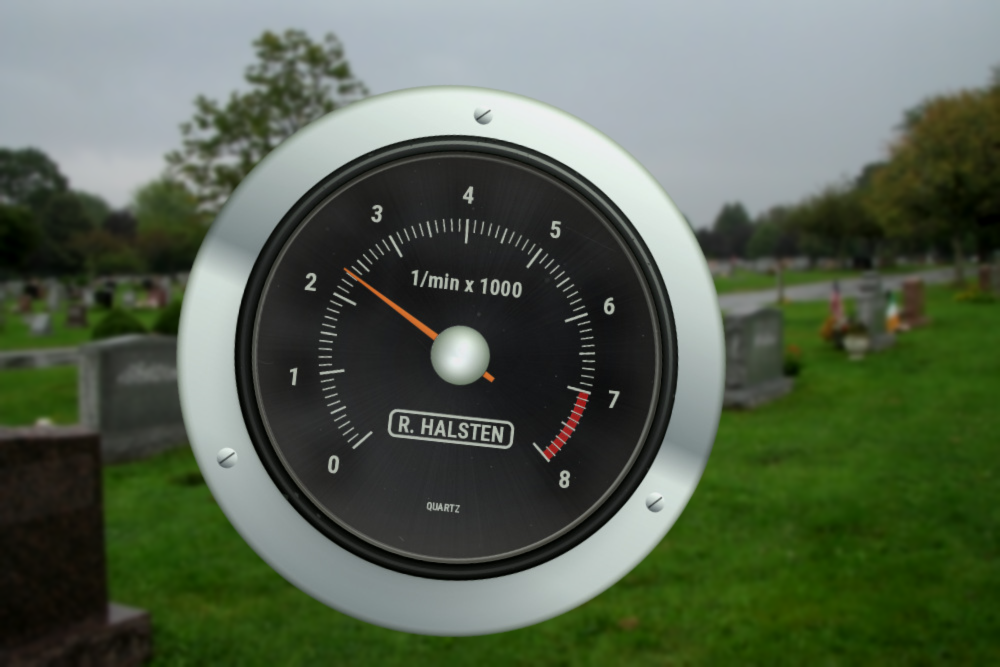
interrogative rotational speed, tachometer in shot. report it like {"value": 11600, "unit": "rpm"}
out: {"value": 2300, "unit": "rpm"}
